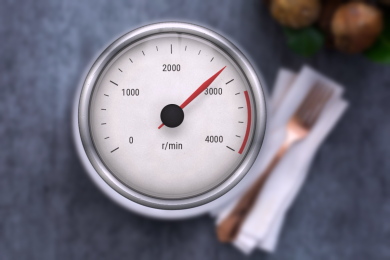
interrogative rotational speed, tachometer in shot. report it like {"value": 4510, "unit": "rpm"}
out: {"value": 2800, "unit": "rpm"}
